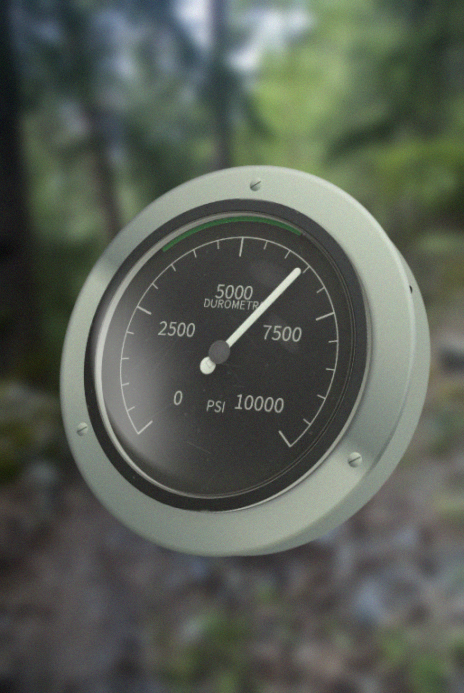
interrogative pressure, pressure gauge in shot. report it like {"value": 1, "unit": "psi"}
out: {"value": 6500, "unit": "psi"}
